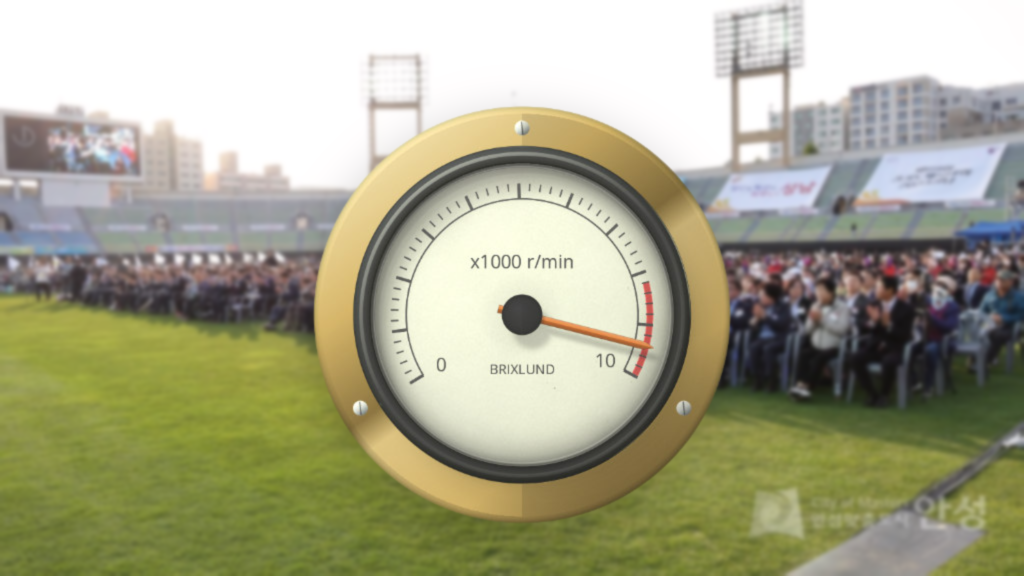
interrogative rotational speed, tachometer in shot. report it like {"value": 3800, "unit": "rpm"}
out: {"value": 9400, "unit": "rpm"}
